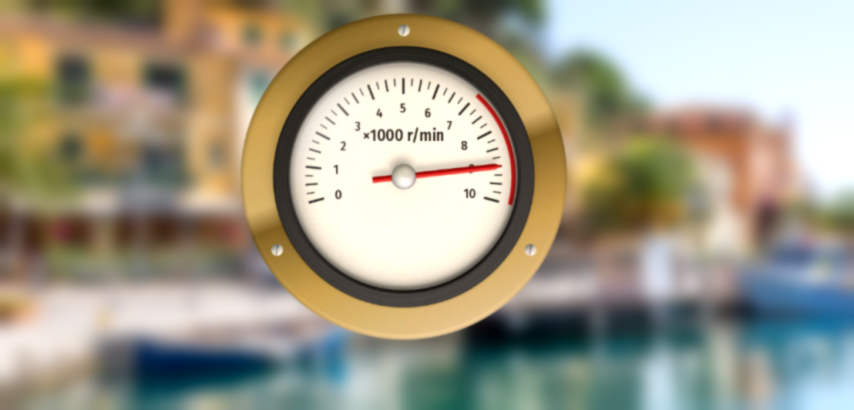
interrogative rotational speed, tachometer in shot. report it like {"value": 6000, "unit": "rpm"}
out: {"value": 9000, "unit": "rpm"}
